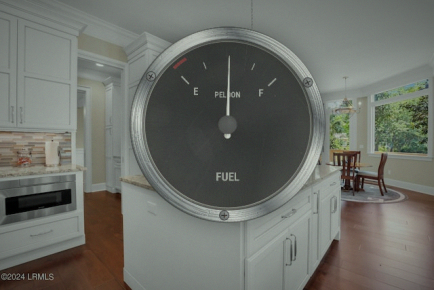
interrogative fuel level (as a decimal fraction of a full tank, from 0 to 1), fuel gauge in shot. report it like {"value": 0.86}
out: {"value": 0.5}
